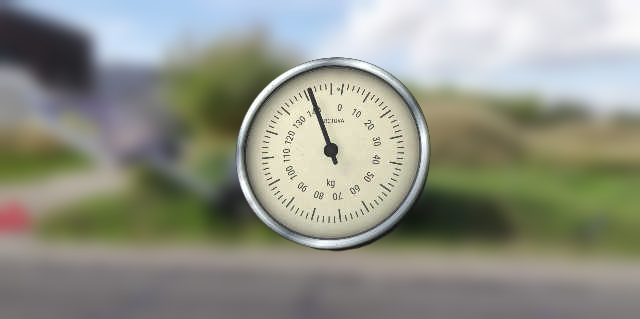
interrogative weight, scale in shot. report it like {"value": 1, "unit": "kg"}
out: {"value": 142, "unit": "kg"}
